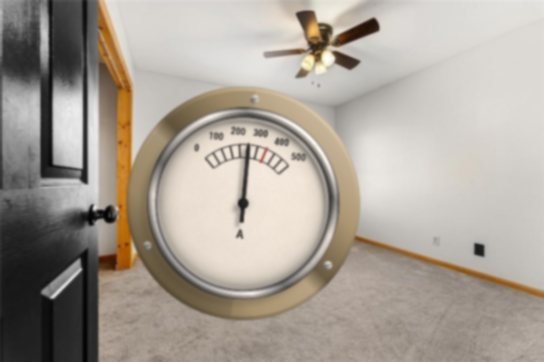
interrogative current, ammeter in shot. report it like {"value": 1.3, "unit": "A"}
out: {"value": 250, "unit": "A"}
